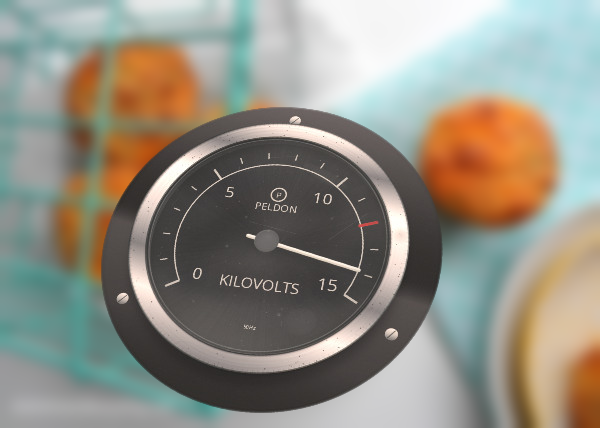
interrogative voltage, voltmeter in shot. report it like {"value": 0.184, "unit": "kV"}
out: {"value": 14, "unit": "kV"}
